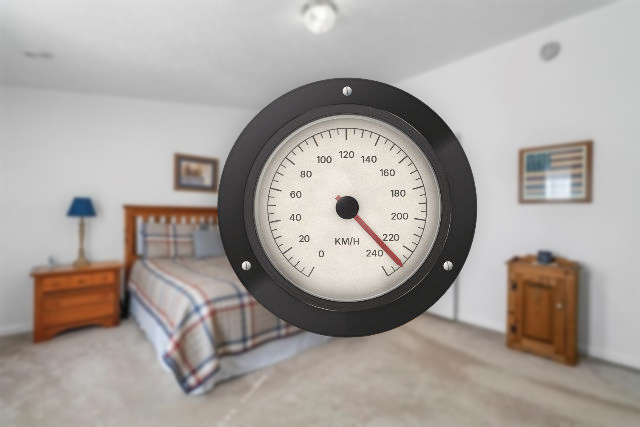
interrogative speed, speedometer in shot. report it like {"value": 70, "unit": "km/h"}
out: {"value": 230, "unit": "km/h"}
